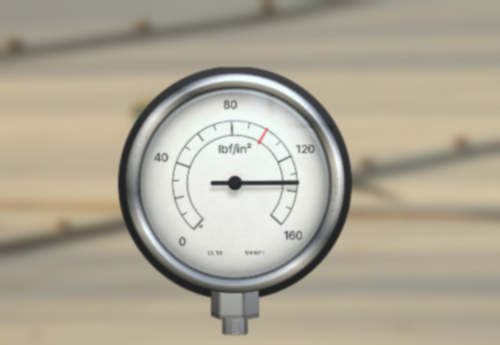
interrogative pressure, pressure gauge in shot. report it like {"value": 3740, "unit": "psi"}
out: {"value": 135, "unit": "psi"}
